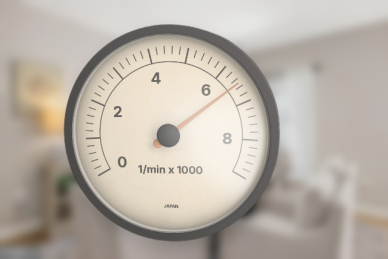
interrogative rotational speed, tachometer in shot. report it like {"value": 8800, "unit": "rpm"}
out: {"value": 6500, "unit": "rpm"}
